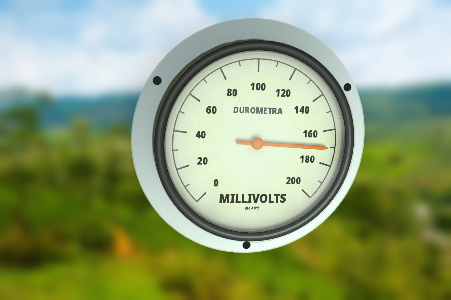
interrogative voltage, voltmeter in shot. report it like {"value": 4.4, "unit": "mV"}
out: {"value": 170, "unit": "mV"}
